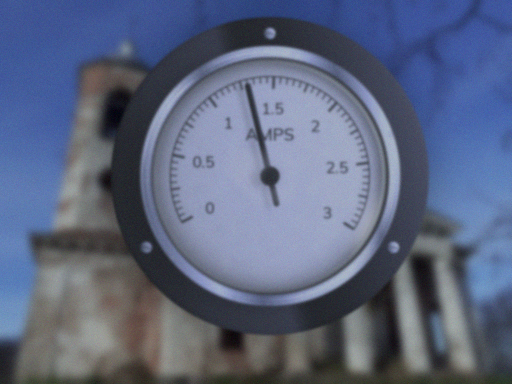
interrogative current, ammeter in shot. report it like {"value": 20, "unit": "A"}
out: {"value": 1.3, "unit": "A"}
